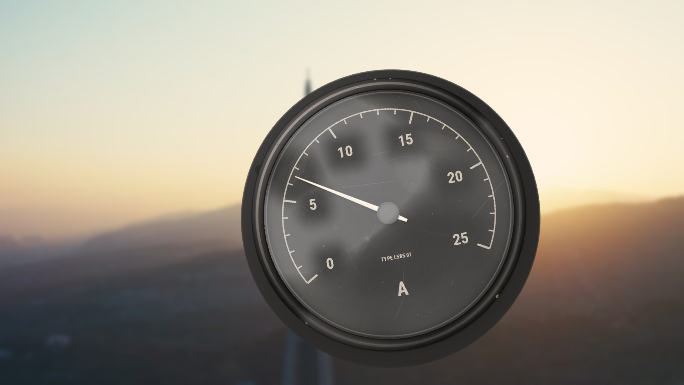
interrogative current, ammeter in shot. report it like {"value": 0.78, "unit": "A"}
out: {"value": 6.5, "unit": "A"}
